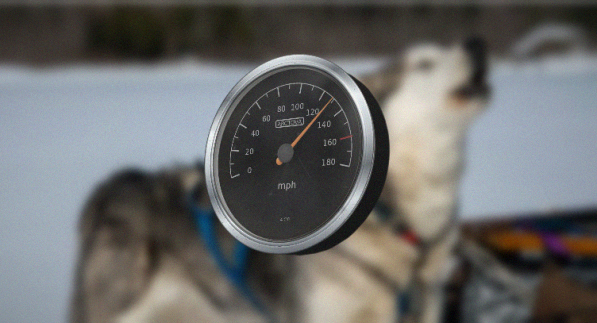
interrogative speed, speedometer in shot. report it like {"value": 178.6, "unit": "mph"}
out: {"value": 130, "unit": "mph"}
